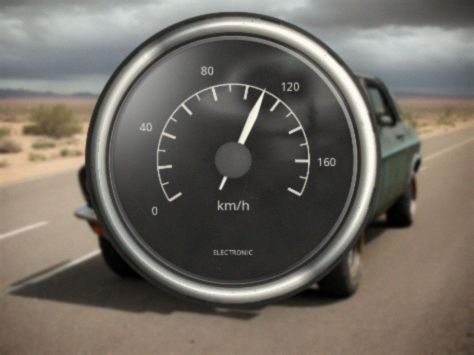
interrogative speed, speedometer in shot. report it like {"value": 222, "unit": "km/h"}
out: {"value": 110, "unit": "km/h"}
